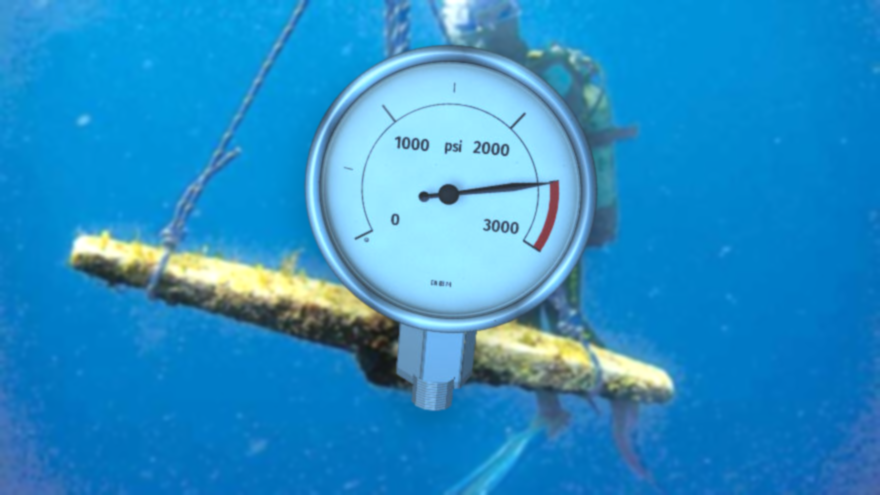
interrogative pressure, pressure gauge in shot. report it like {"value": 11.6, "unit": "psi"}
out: {"value": 2500, "unit": "psi"}
